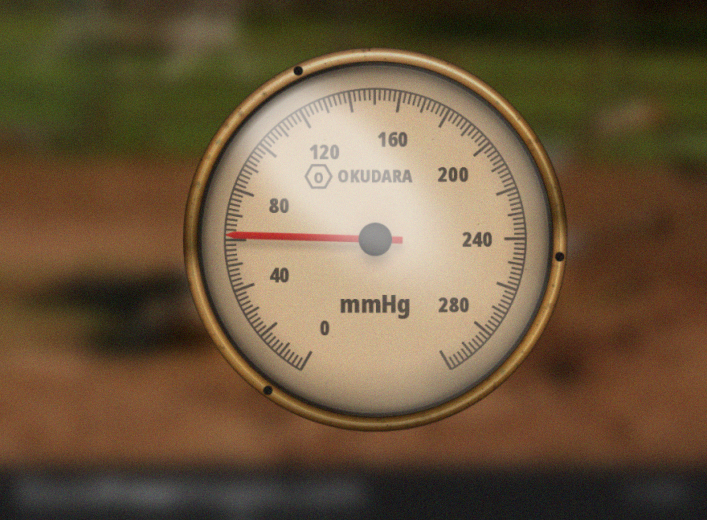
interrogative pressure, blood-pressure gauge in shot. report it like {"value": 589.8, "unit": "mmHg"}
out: {"value": 62, "unit": "mmHg"}
